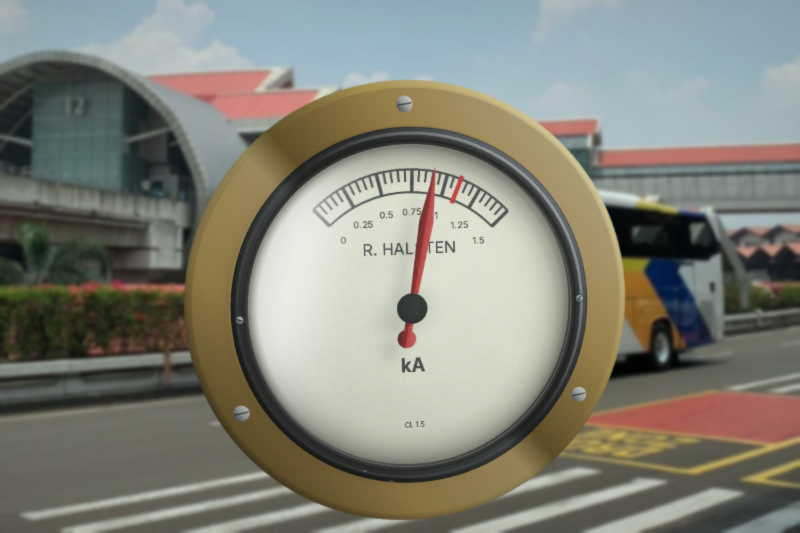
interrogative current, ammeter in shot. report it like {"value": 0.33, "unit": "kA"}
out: {"value": 0.9, "unit": "kA"}
